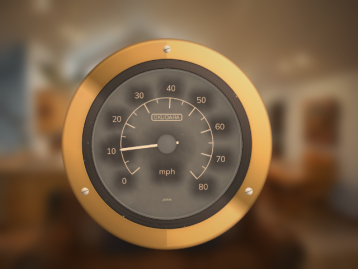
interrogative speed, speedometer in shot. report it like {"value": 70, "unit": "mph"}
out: {"value": 10, "unit": "mph"}
